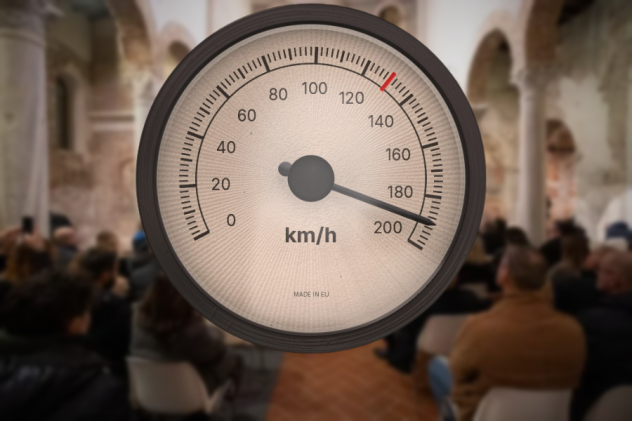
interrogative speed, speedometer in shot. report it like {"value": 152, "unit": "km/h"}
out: {"value": 190, "unit": "km/h"}
